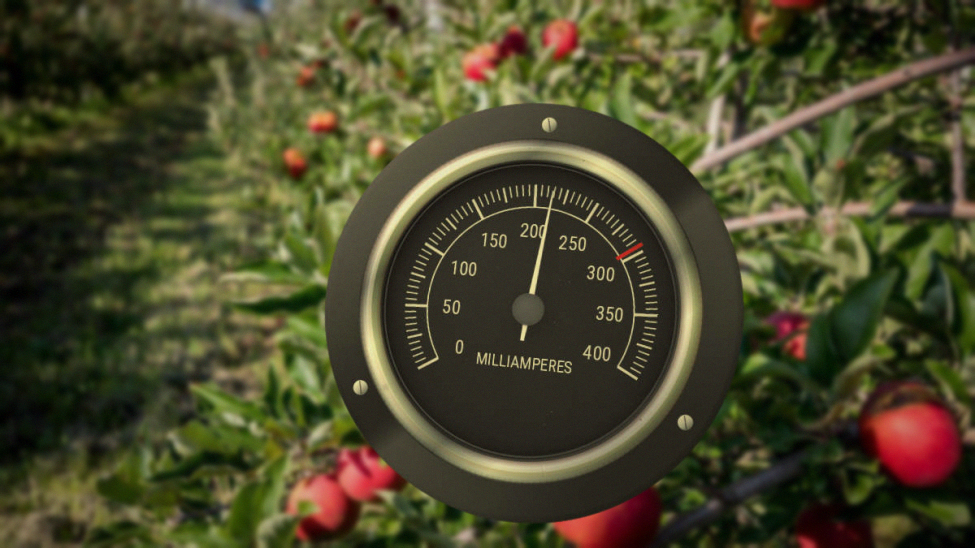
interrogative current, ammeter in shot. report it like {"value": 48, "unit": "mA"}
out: {"value": 215, "unit": "mA"}
